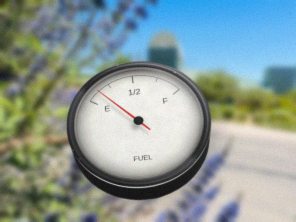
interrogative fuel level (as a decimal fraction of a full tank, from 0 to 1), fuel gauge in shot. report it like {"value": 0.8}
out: {"value": 0.125}
